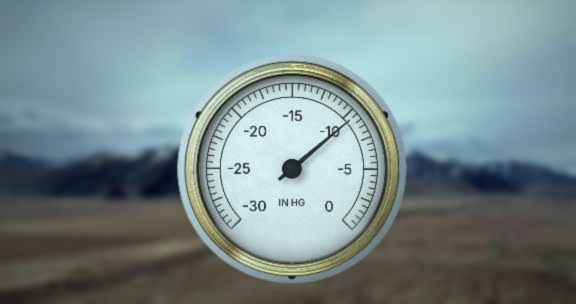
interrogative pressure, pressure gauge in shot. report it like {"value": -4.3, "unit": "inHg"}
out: {"value": -9.5, "unit": "inHg"}
